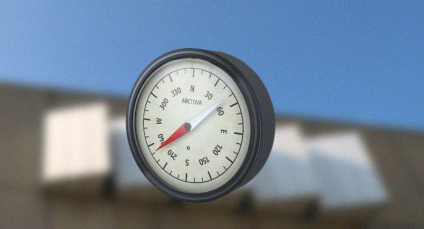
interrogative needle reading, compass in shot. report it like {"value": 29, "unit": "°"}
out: {"value": 230, "unit": "°"}
